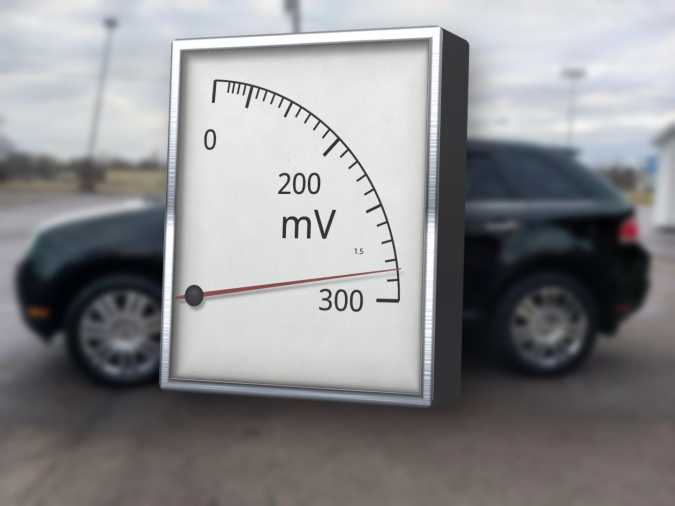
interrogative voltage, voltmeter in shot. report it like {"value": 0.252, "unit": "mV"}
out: {"value": 285, "unit": "mV"}
